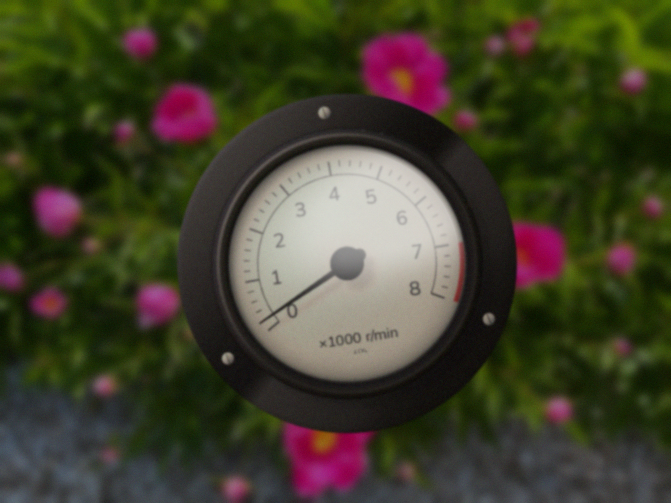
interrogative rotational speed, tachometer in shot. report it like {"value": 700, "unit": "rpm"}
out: {"value": 200, "unit": "rpm"}
